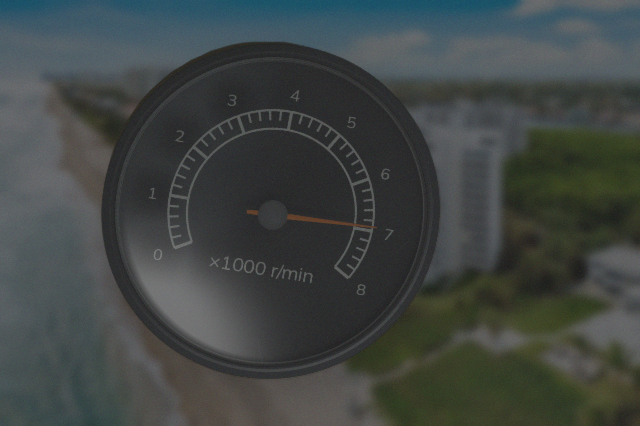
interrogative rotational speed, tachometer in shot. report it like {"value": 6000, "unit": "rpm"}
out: {"value": 6900, "unit": "rpm"}
